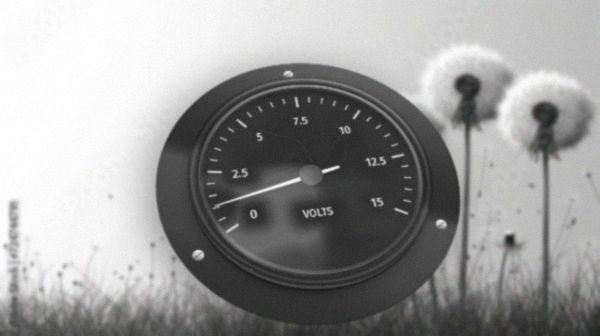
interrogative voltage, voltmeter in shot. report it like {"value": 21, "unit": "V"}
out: {"value": 1, "unit": "V"}
